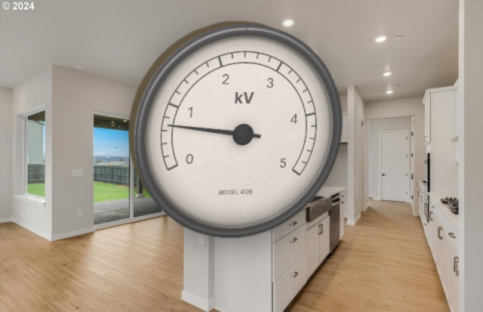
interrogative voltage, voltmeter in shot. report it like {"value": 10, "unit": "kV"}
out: {"value": 0.7, "unit": "kV"}
